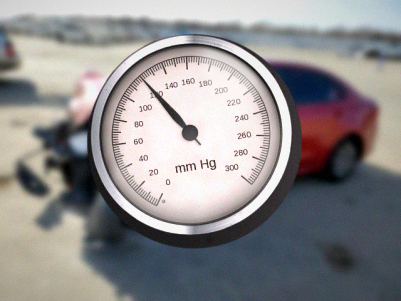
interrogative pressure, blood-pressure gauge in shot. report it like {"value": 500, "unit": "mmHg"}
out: {"value": 120, "unit": "mmHg"}
